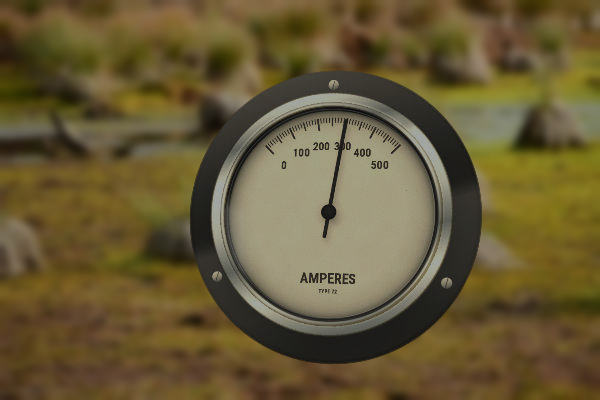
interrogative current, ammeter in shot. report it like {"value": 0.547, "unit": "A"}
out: {"value": 300, "unit": "A"}
